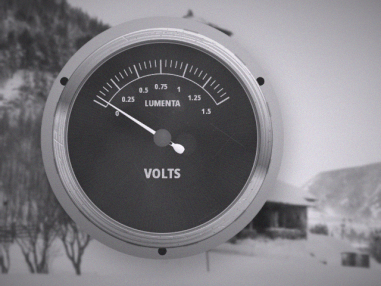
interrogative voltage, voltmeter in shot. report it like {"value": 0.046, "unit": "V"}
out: {"value": 0.05, "unit": "V"}
